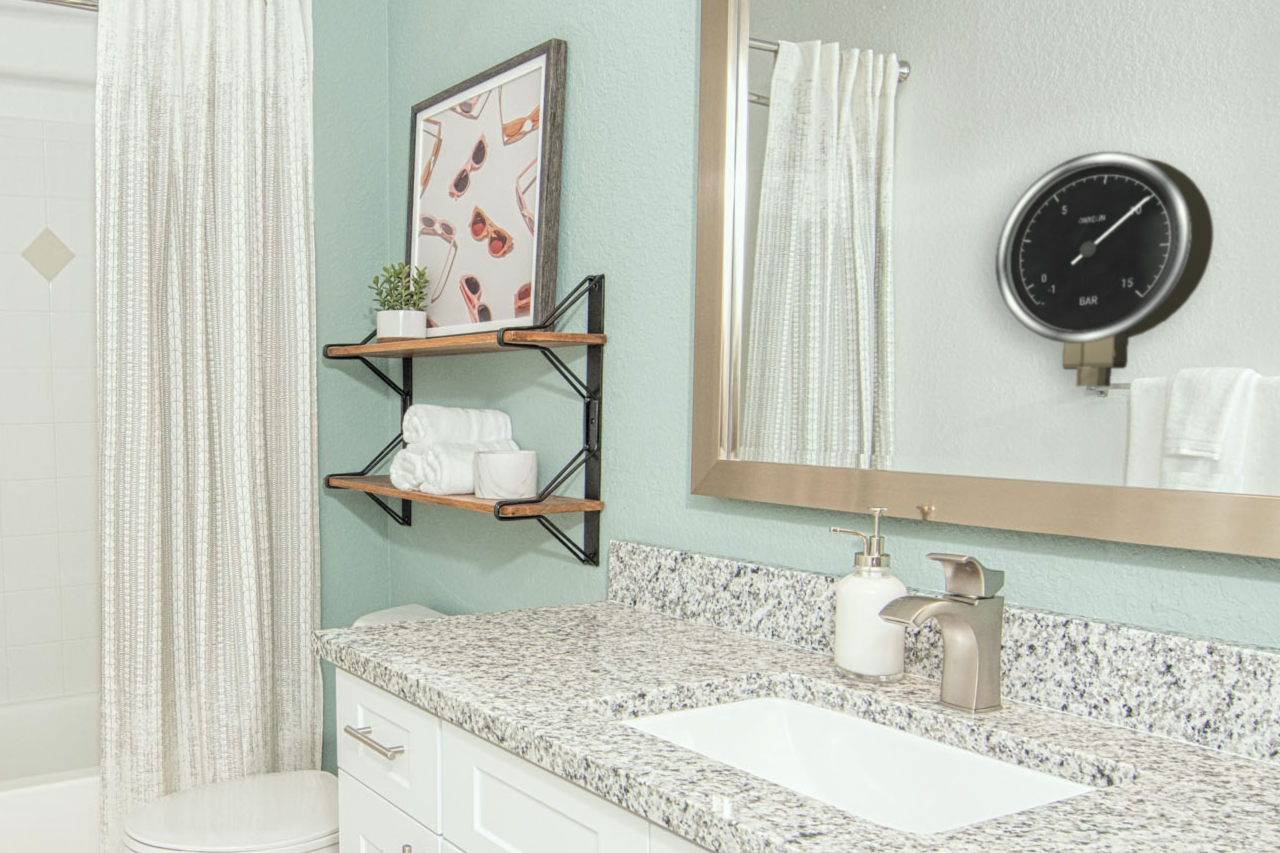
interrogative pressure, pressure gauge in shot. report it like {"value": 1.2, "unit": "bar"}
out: {"value": 10, "unit": "bar"}
